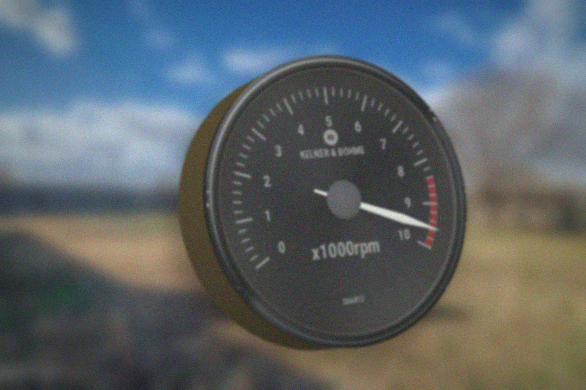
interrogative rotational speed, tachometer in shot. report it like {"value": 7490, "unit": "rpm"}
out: {"value": 9600, "unit": "rpm"}
